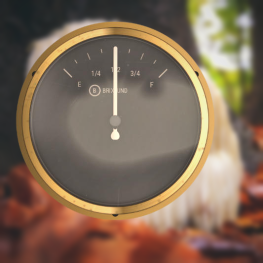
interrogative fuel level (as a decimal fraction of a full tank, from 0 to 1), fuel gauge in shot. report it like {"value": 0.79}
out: {"value": 0.5}
